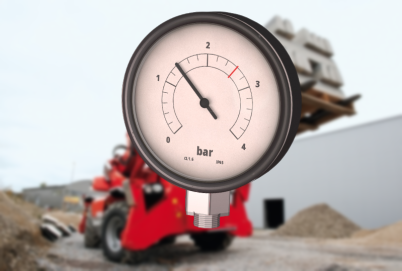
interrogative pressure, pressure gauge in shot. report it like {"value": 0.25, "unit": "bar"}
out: {"value": 1.4, "unit": "bar"}
